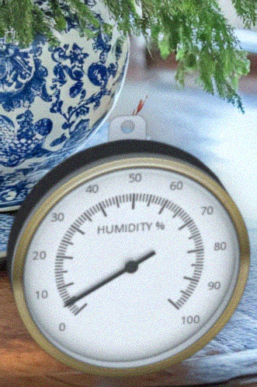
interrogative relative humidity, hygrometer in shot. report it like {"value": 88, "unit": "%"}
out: {"value": 5, "unit": "%"}
